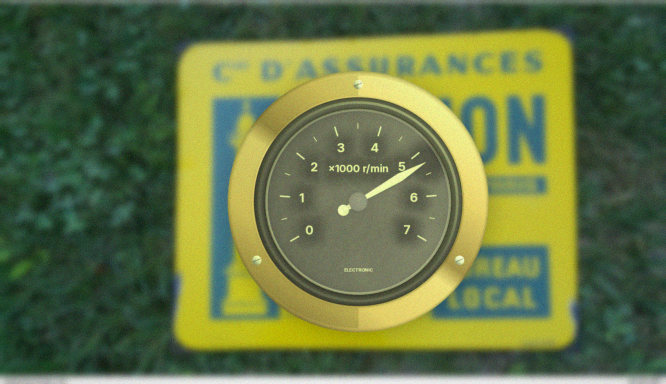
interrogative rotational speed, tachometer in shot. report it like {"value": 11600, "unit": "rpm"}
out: {"value": 5250, "unit": "rpm"}
